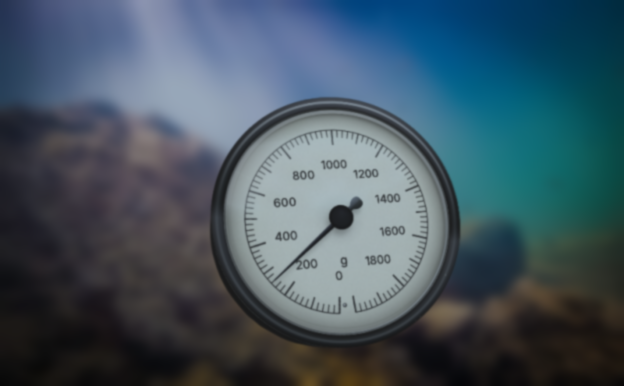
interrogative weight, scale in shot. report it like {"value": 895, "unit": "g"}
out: {"value": 260, "unit": "g"}
